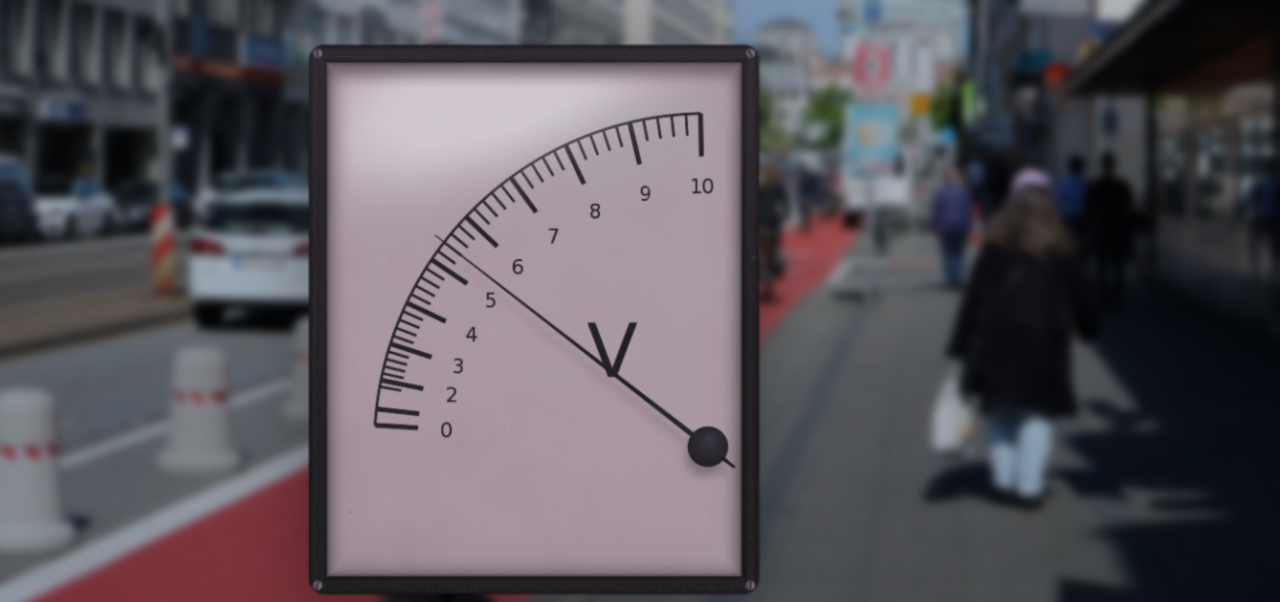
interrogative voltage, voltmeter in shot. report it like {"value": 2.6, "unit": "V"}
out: {"value": 5.4, "unit": "V"}
